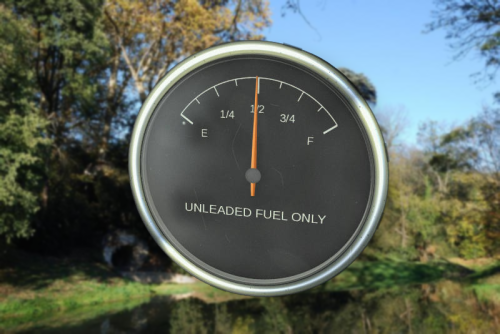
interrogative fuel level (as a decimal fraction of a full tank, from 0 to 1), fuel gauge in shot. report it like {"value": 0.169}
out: {"value": 0.5}
